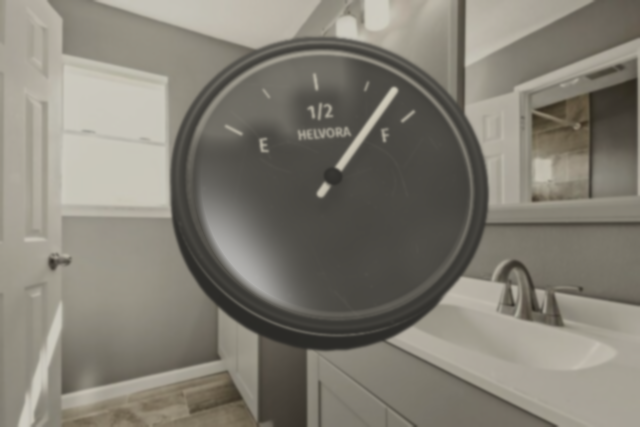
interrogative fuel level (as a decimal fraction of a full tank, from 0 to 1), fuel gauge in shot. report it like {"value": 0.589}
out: {"value": 0.875}
